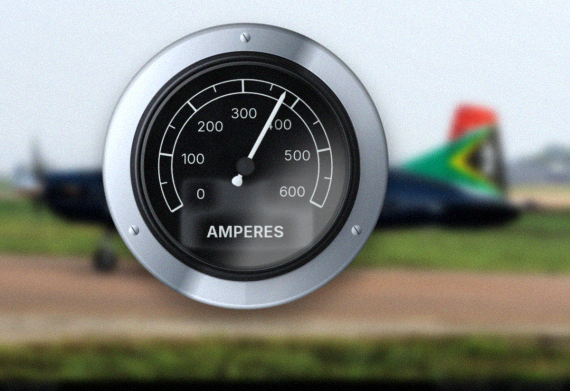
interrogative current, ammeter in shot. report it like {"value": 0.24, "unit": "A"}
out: {"value": 375, "unit": "A"}
